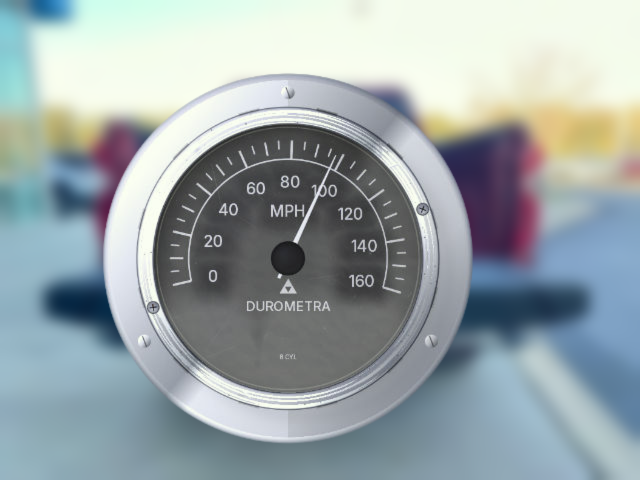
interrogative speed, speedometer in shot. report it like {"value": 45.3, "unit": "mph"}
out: {"value": 97.5, "unit": "mph"}
